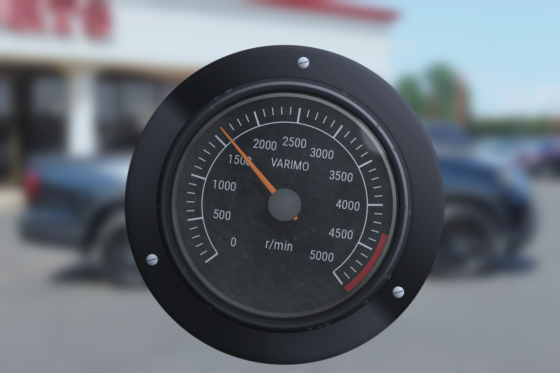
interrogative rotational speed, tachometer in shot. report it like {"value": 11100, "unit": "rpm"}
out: {"value": 1600, "unit": "rpm"}
